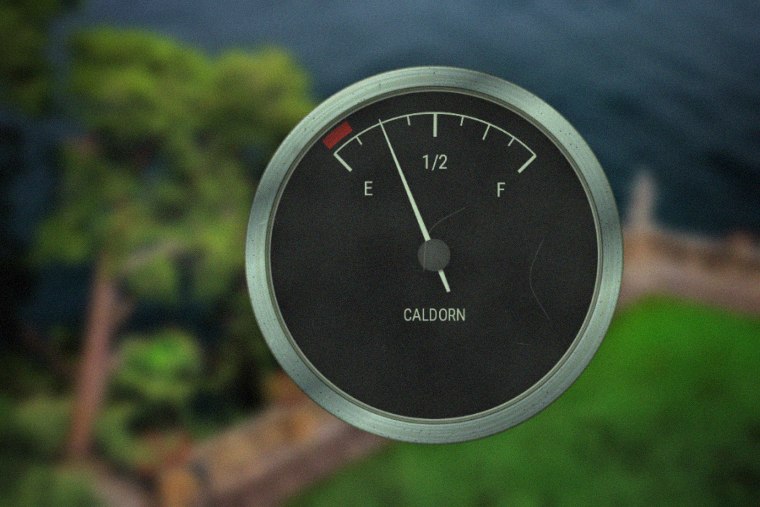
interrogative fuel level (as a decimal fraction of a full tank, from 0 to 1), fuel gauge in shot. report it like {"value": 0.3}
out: {"value": 0.25}
